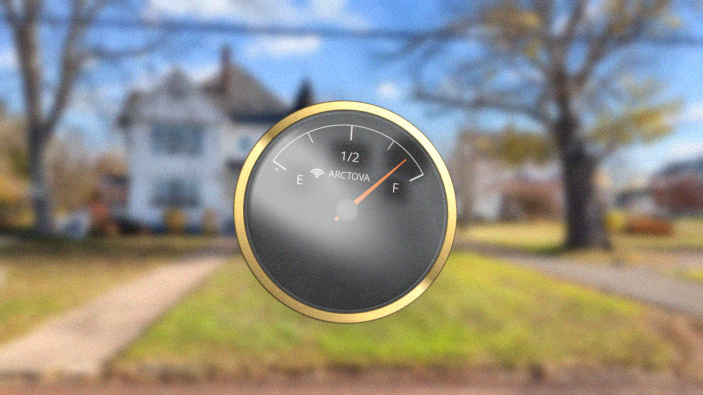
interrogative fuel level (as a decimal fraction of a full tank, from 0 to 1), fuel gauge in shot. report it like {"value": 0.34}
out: {"value": 0.875}
